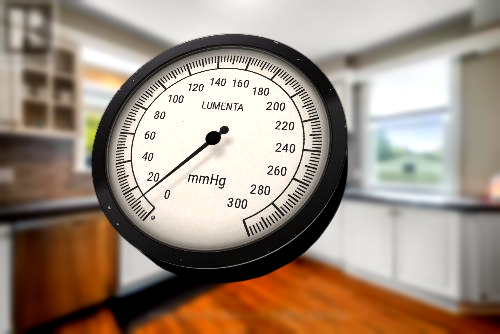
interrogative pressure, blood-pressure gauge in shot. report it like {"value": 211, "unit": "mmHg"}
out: {"value": 10, "unit": "mmHg"}
